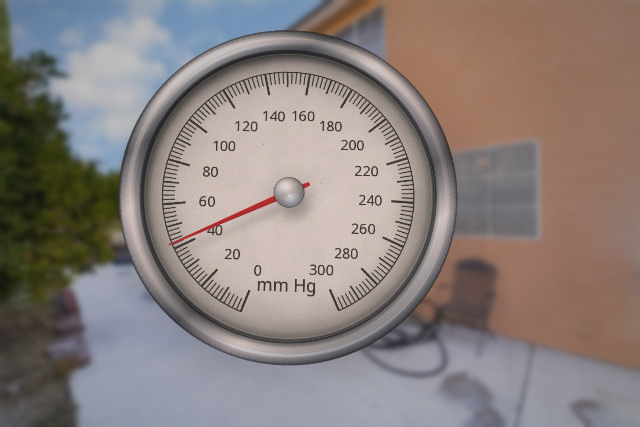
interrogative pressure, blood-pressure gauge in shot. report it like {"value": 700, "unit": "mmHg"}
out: {"value": 42, "unit": "mmHg"}
